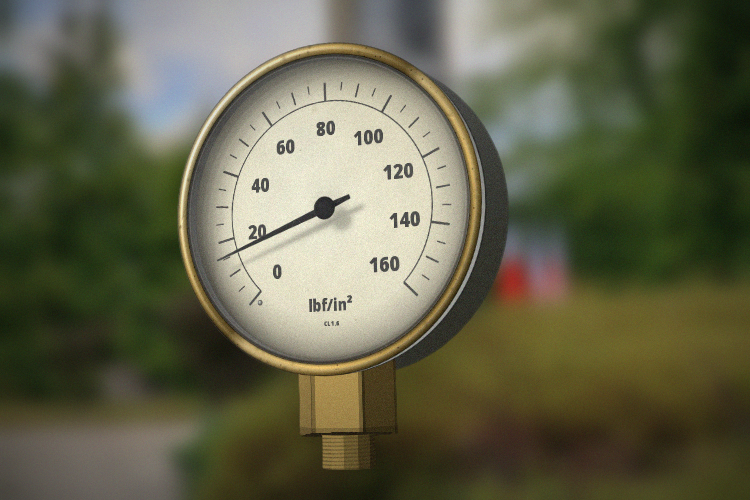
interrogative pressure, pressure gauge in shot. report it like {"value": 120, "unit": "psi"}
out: {"value": 15, "unit": "psi"}
